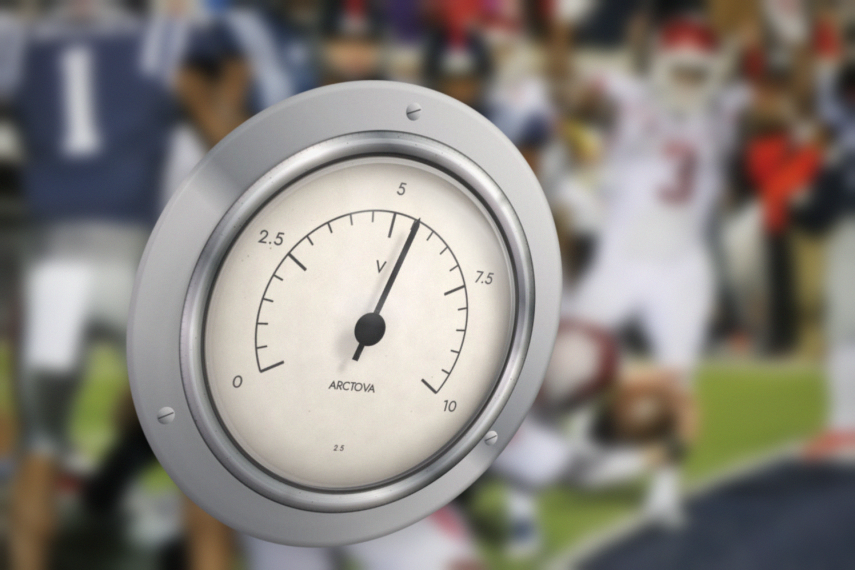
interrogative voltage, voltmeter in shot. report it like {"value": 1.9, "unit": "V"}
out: {"value": 5.5, "unit": "V"}
